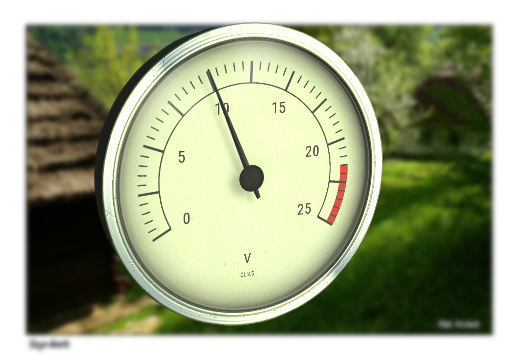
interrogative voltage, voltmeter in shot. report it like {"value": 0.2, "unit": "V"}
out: {"value": 10, "unit": "V"}
